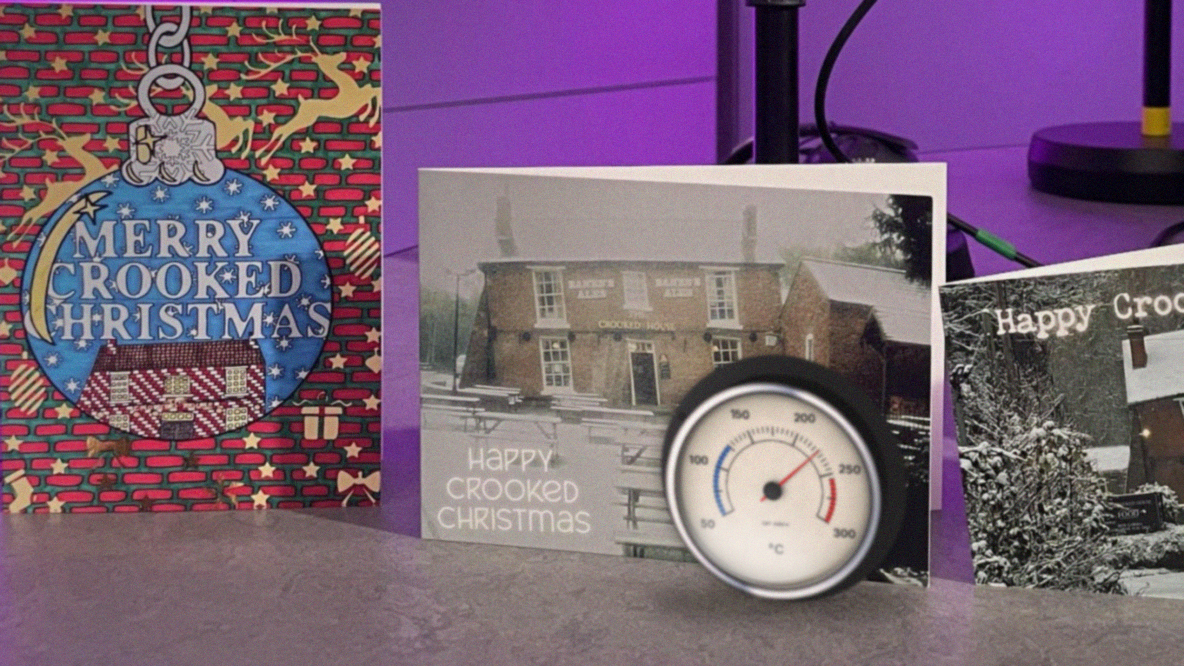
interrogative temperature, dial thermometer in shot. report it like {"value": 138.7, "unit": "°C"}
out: {"value": 225, "unit": "°C"}
